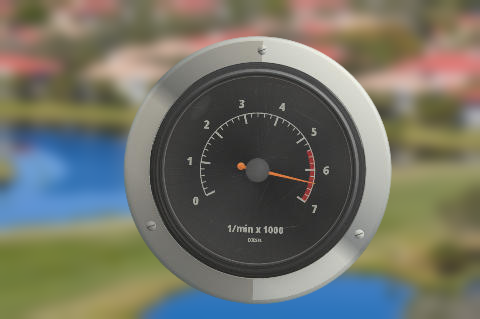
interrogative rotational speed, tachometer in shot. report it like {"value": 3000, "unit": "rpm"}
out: {"value": 6400, "unit": "rpm"}
